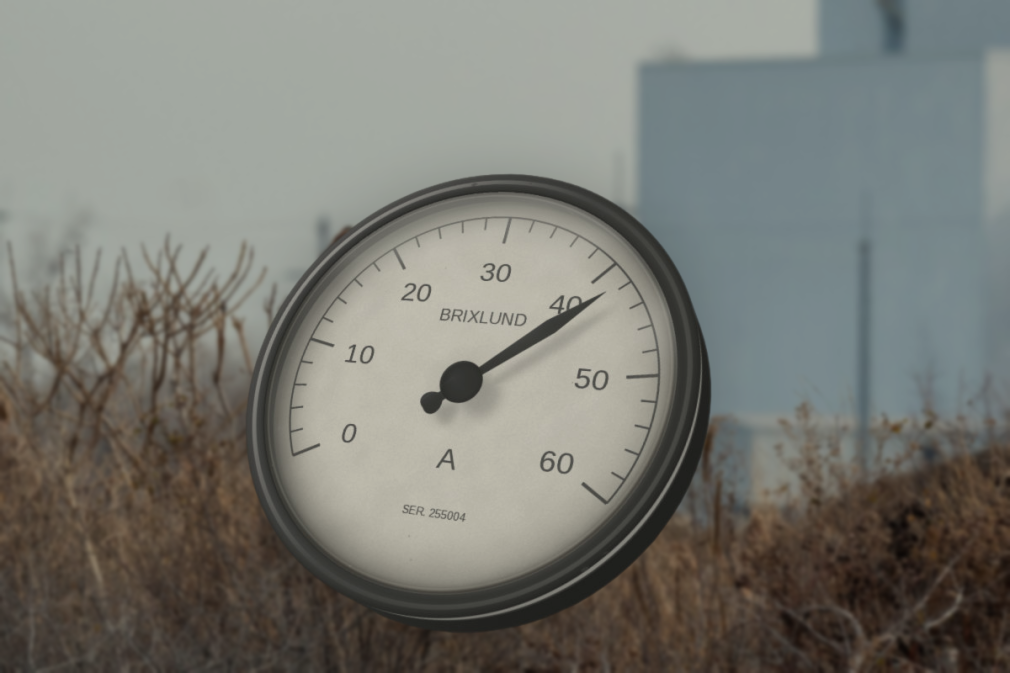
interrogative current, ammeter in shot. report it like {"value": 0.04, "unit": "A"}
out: {"value": 42, "unit": "A"}
